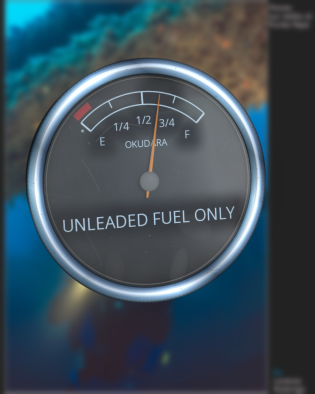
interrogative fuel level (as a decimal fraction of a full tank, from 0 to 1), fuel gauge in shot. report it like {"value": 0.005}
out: {"value": 0.625}
